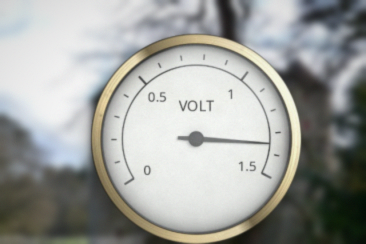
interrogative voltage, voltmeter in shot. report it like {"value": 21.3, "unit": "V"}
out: {"value": 1.35, "unit": "V"}
